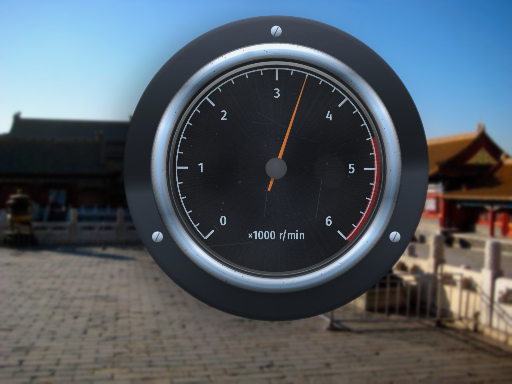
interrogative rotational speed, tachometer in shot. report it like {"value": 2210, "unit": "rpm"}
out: {"value": 3400, "unit": "rpm"}
